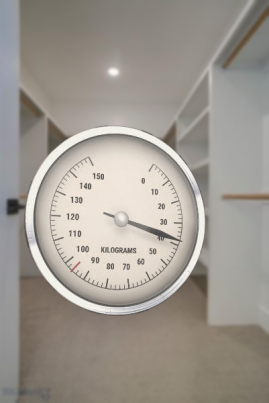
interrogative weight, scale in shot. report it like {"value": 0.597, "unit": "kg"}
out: {"value": 38, "unit": "kg"}
